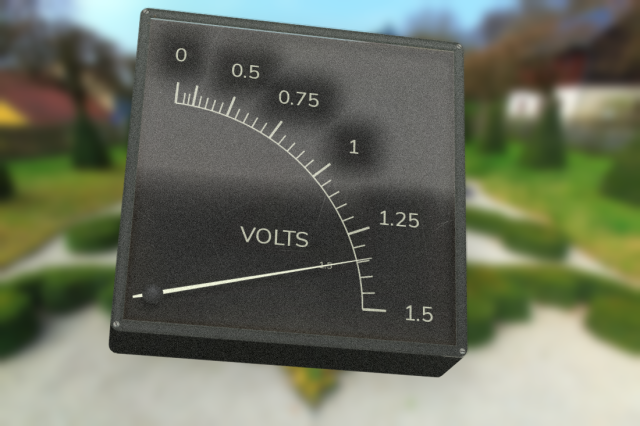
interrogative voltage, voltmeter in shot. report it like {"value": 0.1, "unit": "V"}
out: {"value": 1.35, "unit": "V"}
